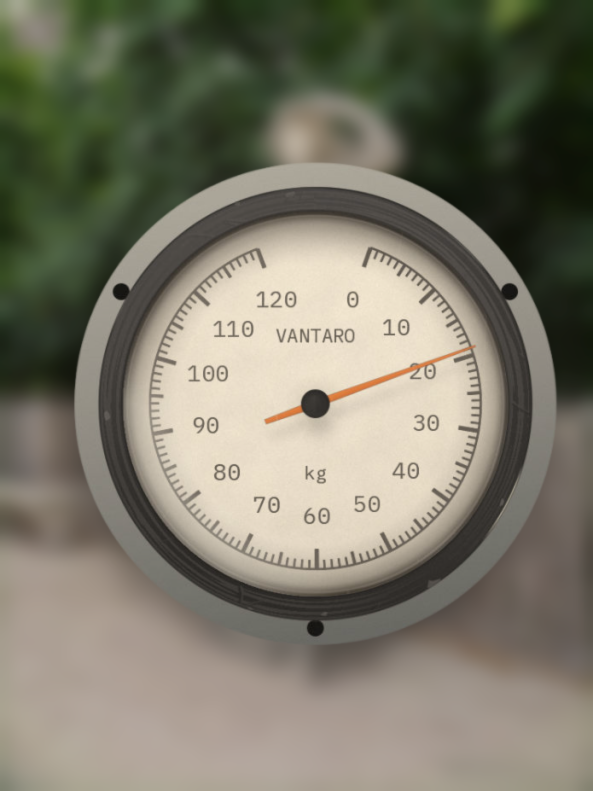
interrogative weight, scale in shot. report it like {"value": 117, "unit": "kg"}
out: {"value": 19, "unit": "kg"}
